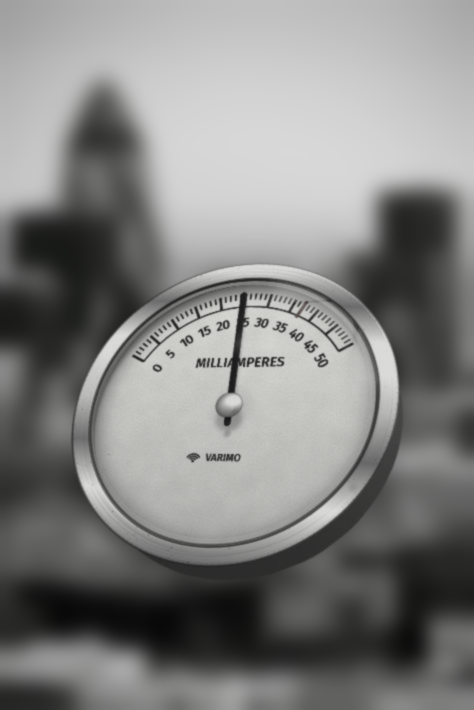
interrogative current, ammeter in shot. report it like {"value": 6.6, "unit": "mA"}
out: {"value": 25, "unit": "mA"}
